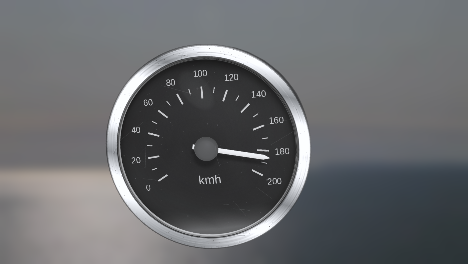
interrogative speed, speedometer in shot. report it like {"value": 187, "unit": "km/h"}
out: {"value": 185, "unit": "km/h"}
